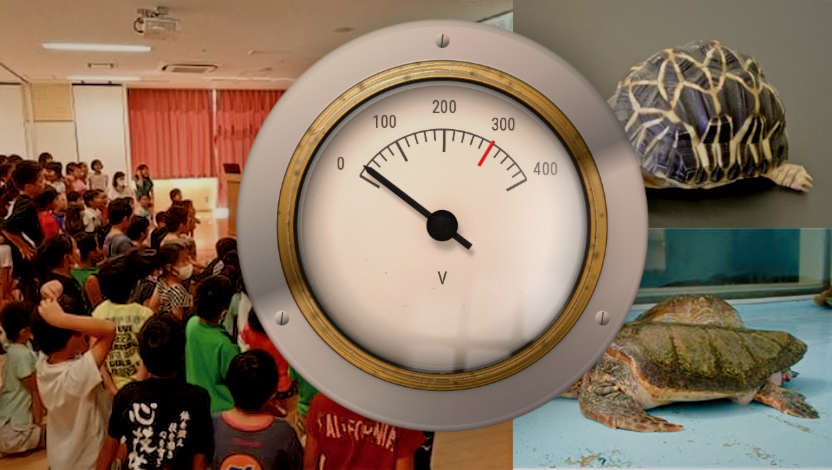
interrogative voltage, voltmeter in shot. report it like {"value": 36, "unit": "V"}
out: {"value": 20, "unit": "V"}
